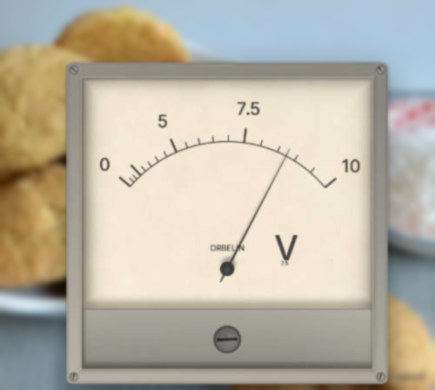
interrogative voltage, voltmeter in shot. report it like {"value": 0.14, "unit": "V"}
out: {"value": 8.75, "unit": "V"}
